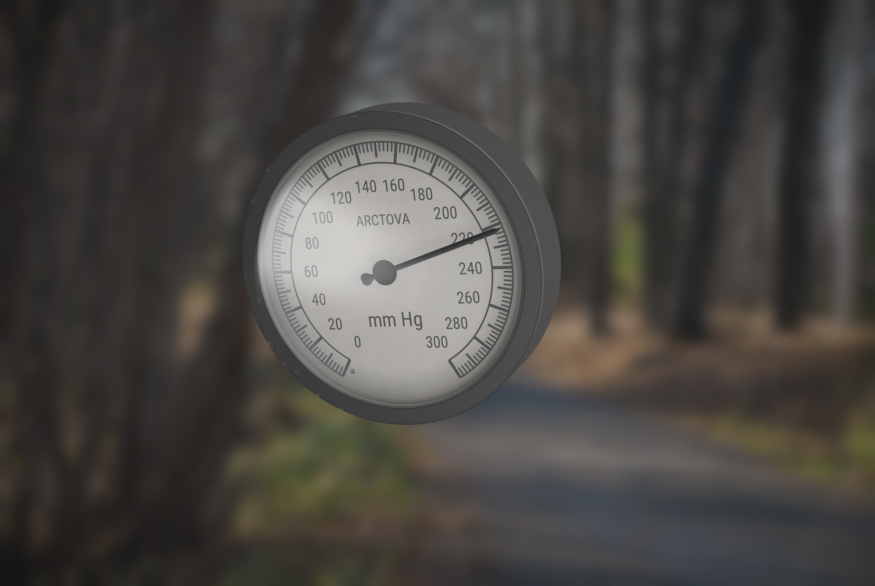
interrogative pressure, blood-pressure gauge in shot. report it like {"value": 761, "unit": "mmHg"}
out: {"value": 222, "unit": "mmHg"}
